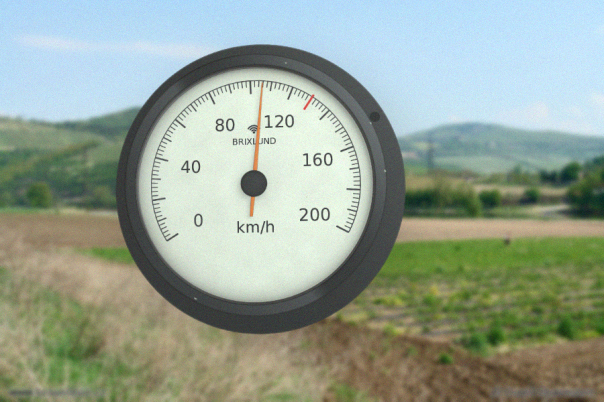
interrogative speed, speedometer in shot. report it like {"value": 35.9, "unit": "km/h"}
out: {"value": 106, "unit": "km/h"}
